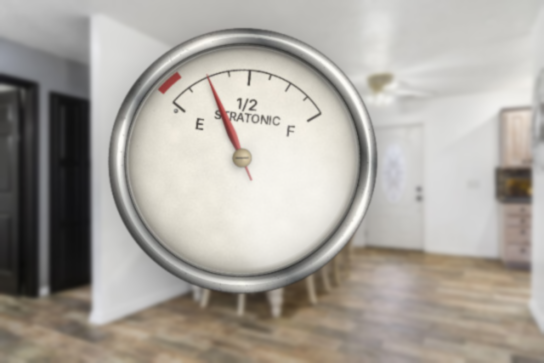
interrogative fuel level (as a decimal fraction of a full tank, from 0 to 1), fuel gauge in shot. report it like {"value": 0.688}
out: {"value": 0.25}
